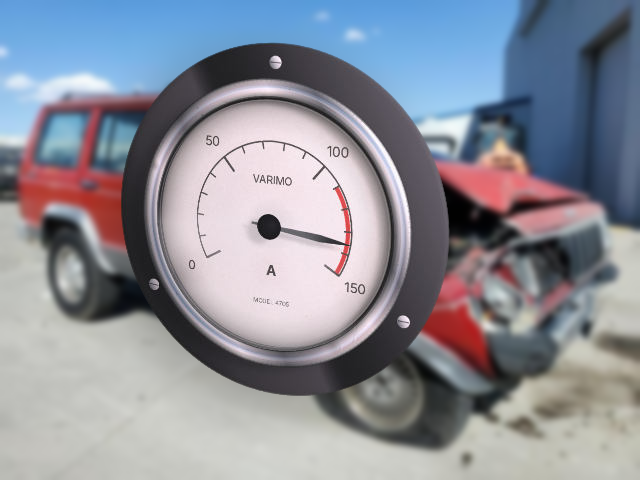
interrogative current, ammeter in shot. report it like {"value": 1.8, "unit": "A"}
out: {"value": 135, "unit": "A"}
